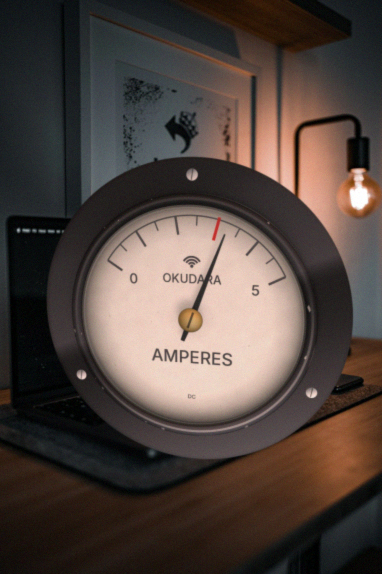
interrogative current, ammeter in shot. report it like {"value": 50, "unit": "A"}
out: {"value": 3.25, "unit": "A"}
